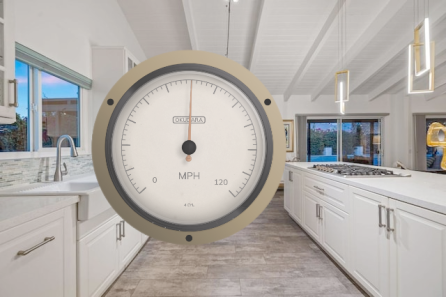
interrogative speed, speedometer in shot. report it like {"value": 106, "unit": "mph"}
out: {"value": 60, "unit": "mph"}
